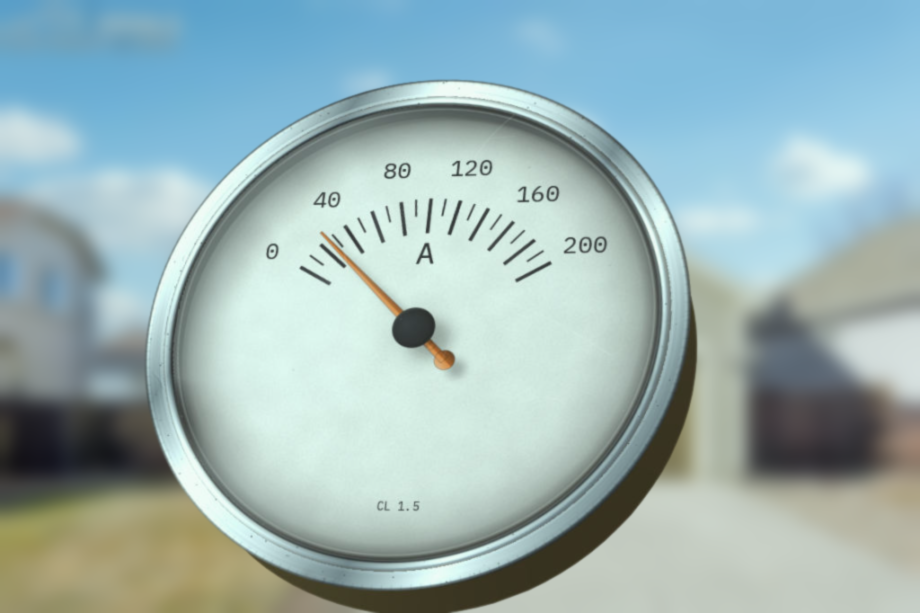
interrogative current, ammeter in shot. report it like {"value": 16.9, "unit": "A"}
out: {"value": 25, "unit": "A"}
